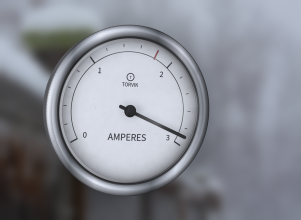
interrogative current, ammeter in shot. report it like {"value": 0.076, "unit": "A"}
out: {"value": 2.9, "unit": "A"}
